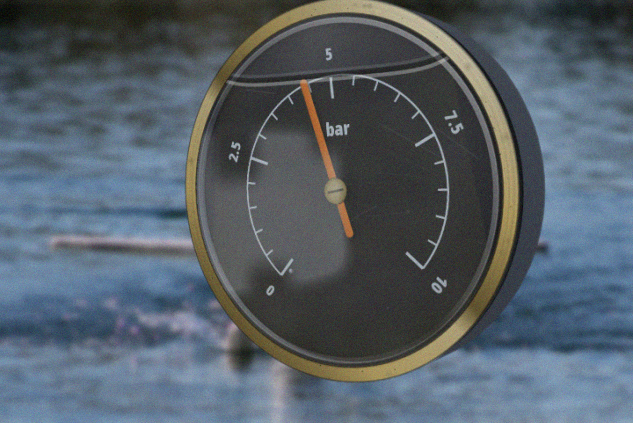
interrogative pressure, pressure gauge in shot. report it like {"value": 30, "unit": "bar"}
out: {"value": 4.5, "unit": "bar"}
